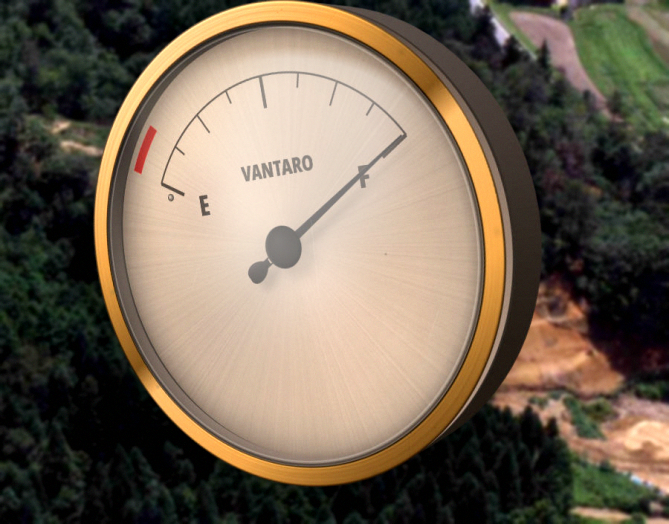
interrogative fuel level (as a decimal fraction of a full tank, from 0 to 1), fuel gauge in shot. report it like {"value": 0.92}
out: {"value": 1}
